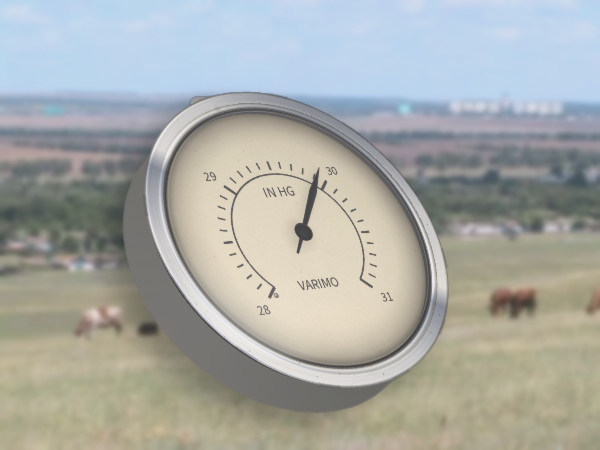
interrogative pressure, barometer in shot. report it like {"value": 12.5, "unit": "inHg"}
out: {"value": 29.9, "unit": "inHg"}
